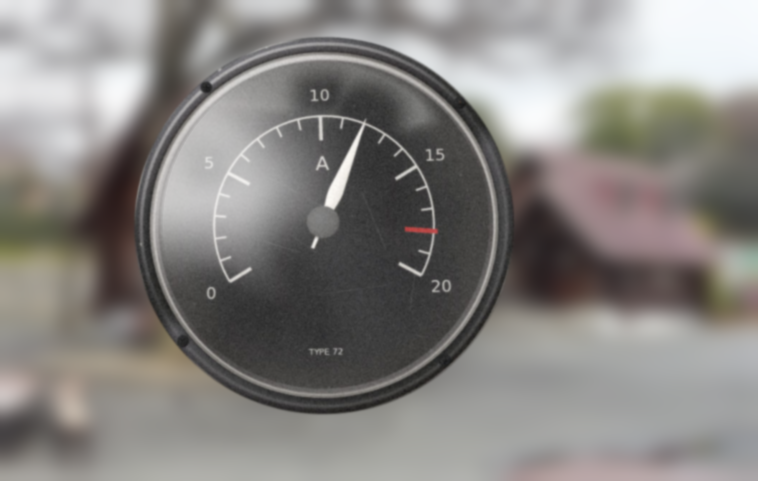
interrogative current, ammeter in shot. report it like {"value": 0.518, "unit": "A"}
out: {"value": 12, "unit": "A"}
